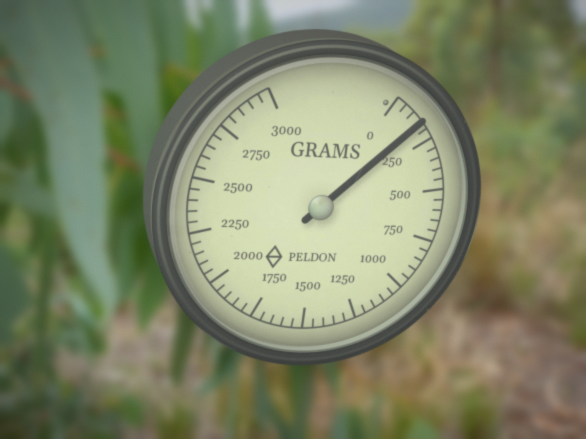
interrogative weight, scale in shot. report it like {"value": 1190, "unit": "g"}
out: {"value": 150, "unit": "g"}
